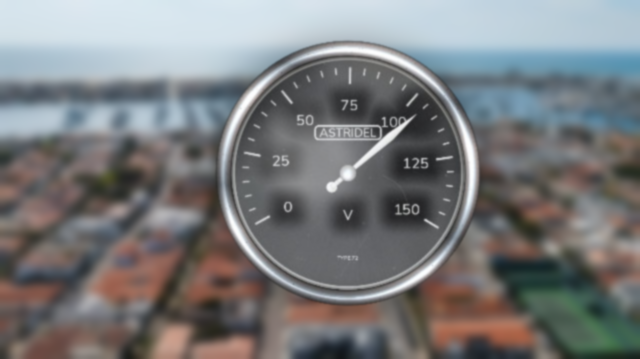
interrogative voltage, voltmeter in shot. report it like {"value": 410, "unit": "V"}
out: {"value": 105, "unit": "V"}
